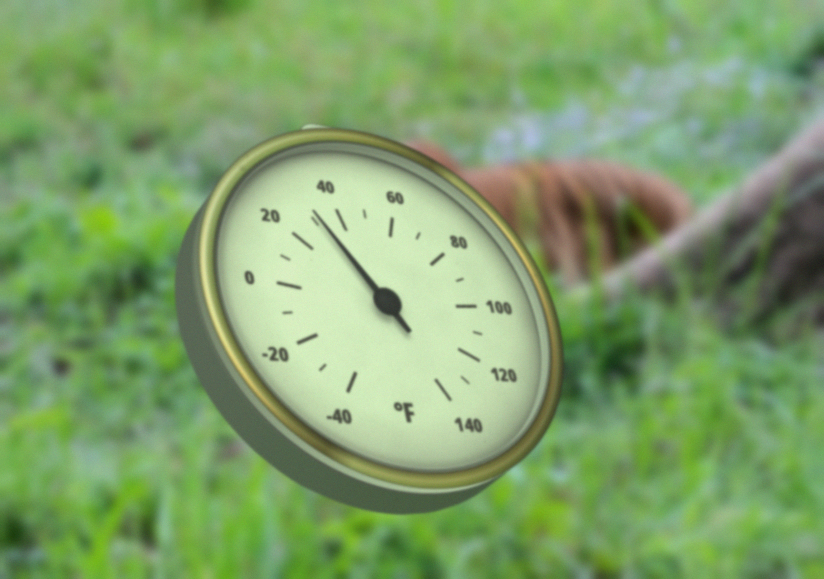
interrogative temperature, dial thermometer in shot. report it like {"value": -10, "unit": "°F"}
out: {"value": 30, "unit": "°F"}
